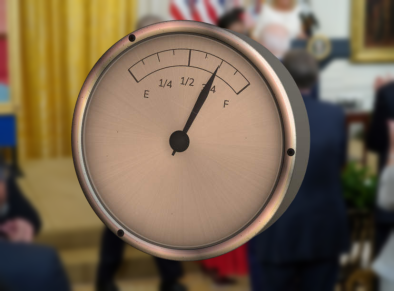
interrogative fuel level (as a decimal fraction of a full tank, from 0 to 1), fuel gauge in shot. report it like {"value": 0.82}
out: {"value": 0.75}
